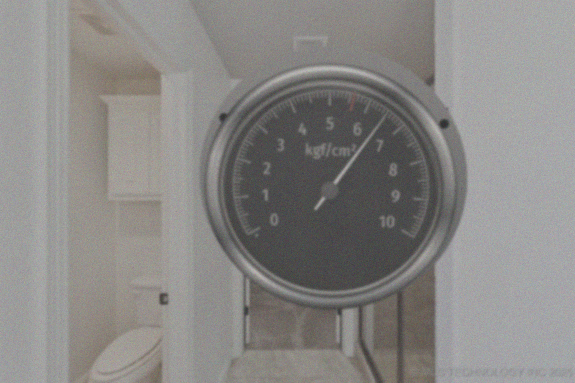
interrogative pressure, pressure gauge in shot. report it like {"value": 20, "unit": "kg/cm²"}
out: {"value": 6.5, "unit": "kg/cm²"}
